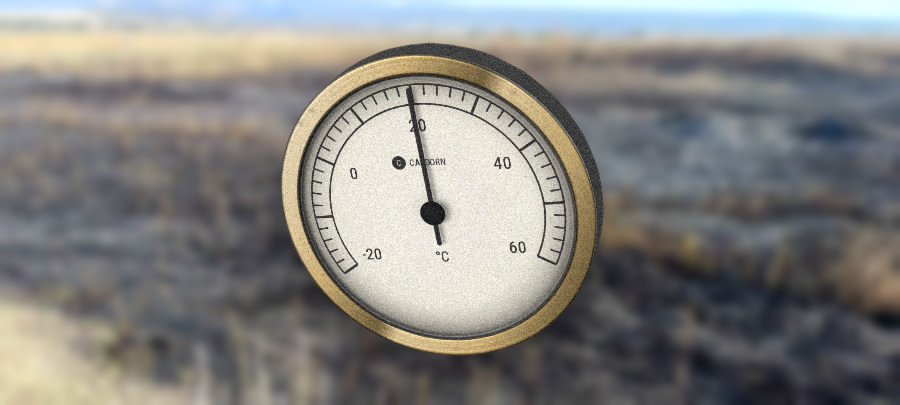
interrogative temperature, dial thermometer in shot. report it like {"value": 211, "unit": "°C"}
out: {"value": 20, "unit": "°C"}
